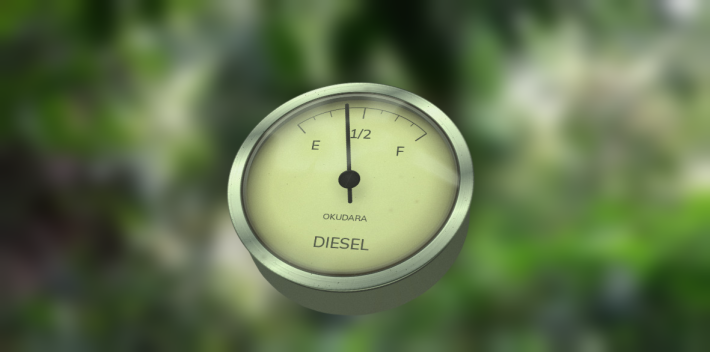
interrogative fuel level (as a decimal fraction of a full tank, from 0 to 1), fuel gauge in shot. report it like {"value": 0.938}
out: {"value": 0.375}
